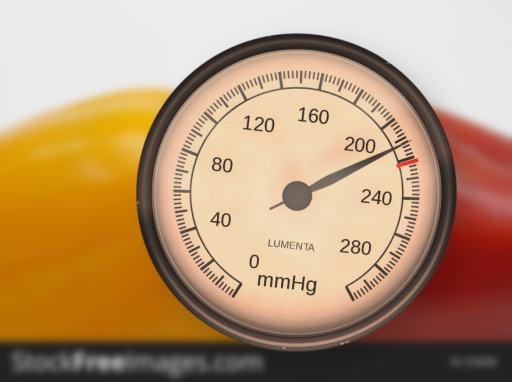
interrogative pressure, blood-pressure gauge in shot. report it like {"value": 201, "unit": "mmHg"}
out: {"value": 212, "unit": "mmHg"}
